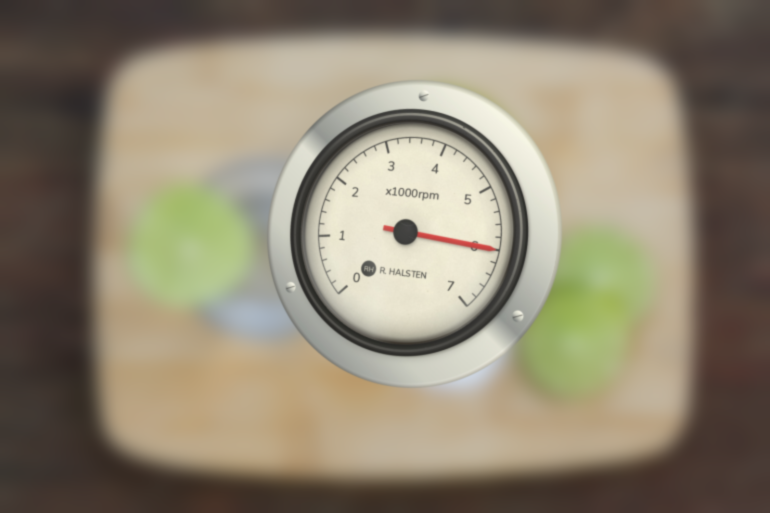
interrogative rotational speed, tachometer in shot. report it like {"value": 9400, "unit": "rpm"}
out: {"value": 6000, "unit": "rpm"}
